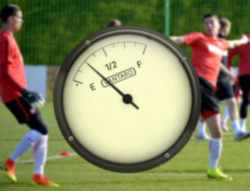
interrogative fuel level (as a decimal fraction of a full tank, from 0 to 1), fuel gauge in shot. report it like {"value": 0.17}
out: {"value": 0.25}
